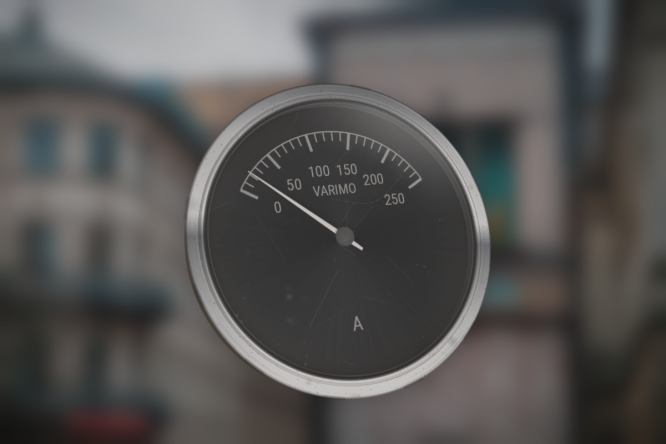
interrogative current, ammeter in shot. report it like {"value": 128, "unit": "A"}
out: {"value": 20, "unit": "A"}
